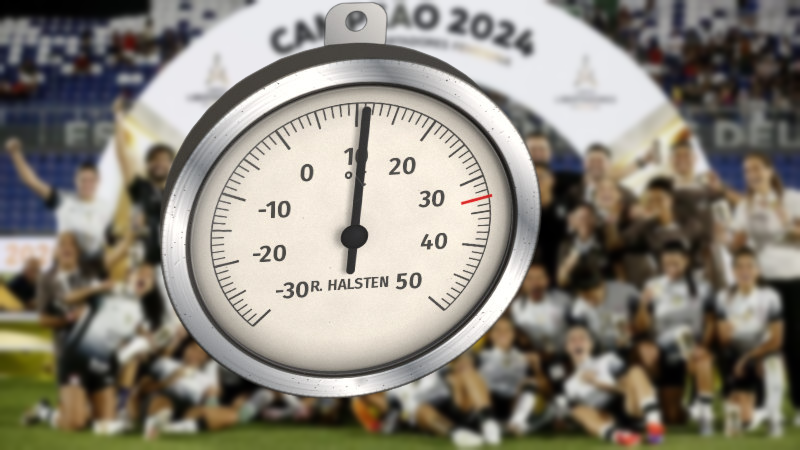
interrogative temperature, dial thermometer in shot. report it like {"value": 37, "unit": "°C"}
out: {"value": 11, "unit": "°C"}
